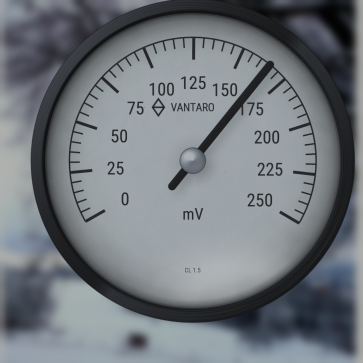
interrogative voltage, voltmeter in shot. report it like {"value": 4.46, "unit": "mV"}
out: {"value": 165, "unit": "mV"}
